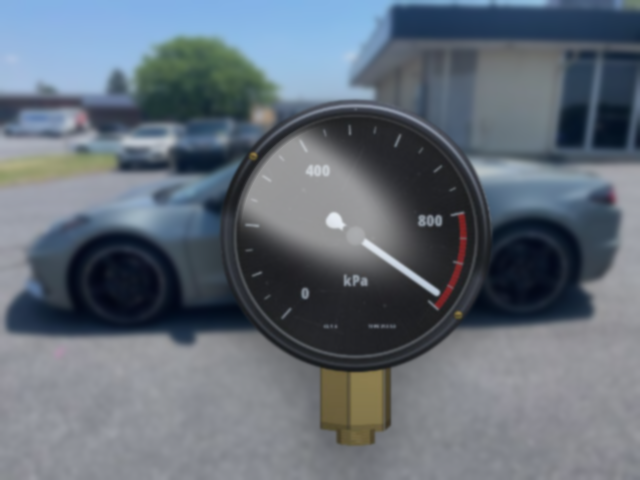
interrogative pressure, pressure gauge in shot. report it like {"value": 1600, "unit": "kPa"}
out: {"value": 975, "unit": "kPa"}
